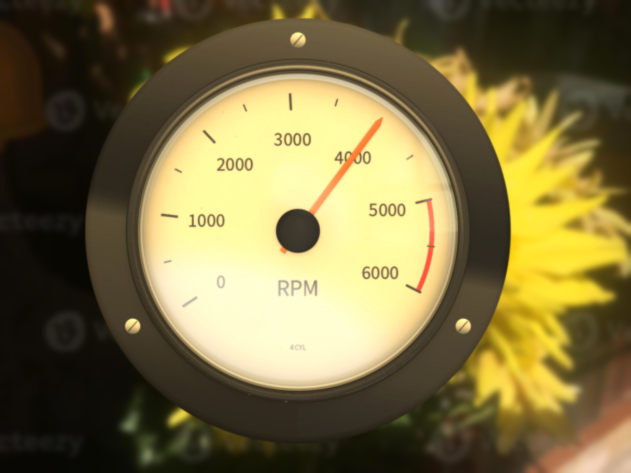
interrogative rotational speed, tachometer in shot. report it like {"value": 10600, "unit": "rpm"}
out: {"value": 4000, "unit": "rpm"}
